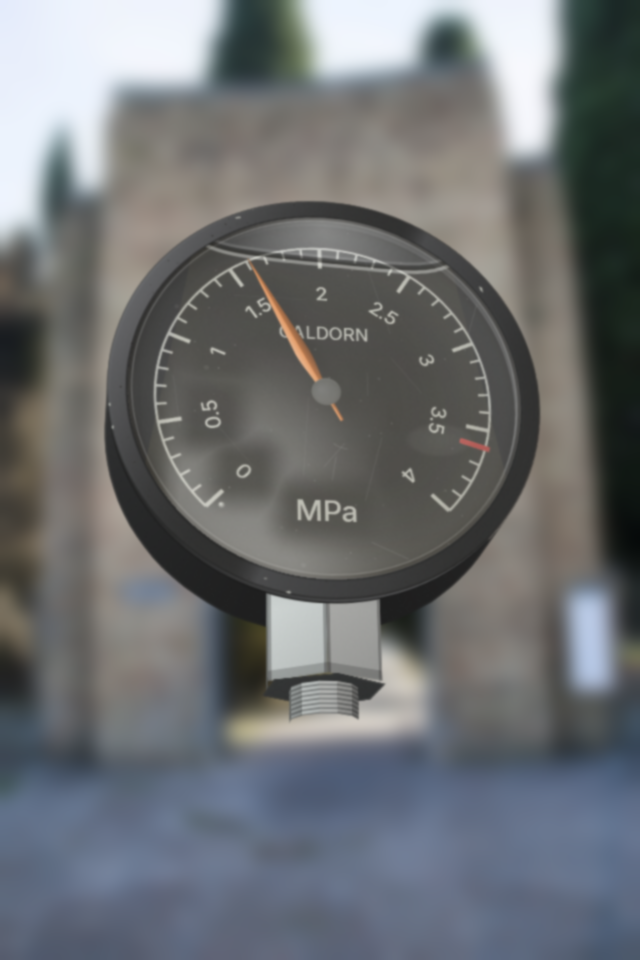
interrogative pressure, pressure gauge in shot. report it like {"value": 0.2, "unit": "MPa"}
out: {"value": 1.6, "unit": "MPa"}
